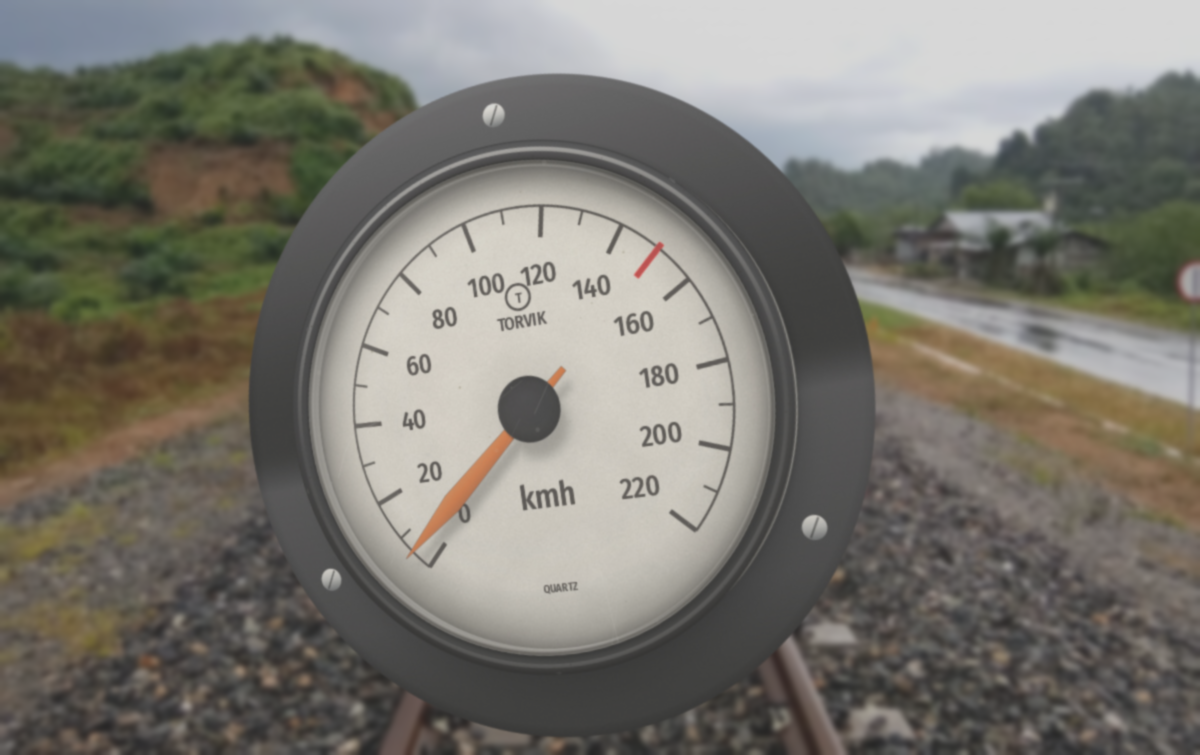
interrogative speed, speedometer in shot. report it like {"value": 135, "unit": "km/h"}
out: {"value": 5, "unit": "km/h"}
